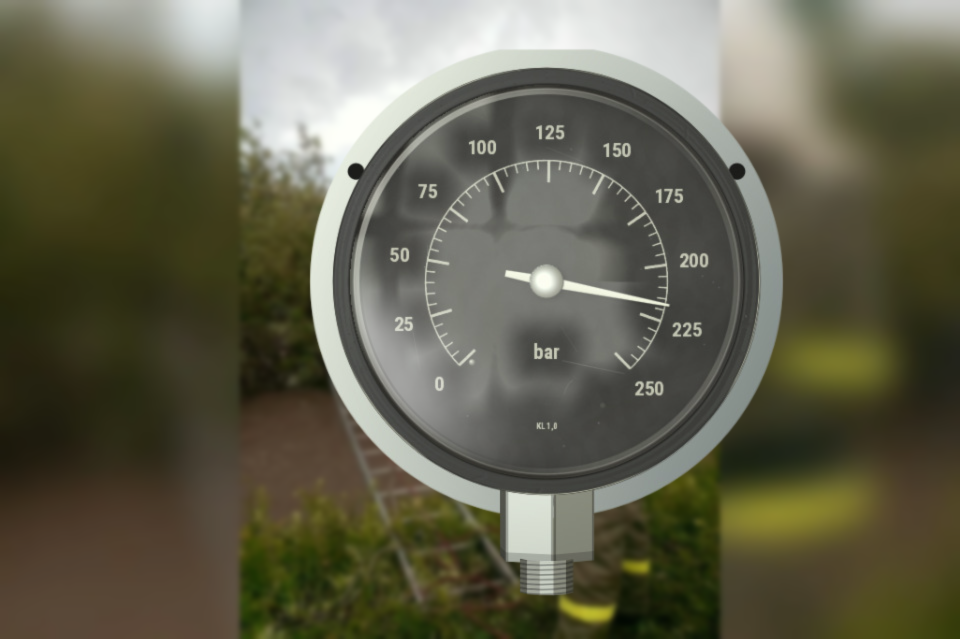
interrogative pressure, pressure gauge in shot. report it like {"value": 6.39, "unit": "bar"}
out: {"value": 217.5, "unit": "bar"}
